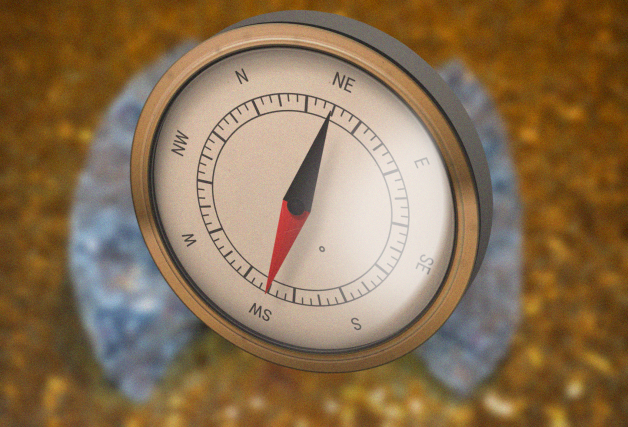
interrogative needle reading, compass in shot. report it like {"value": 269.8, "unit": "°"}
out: {"value": 225, "unit": "°"}
